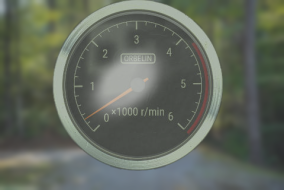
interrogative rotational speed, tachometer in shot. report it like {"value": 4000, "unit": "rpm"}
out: {"value": 300, "unit": "rpm"}
